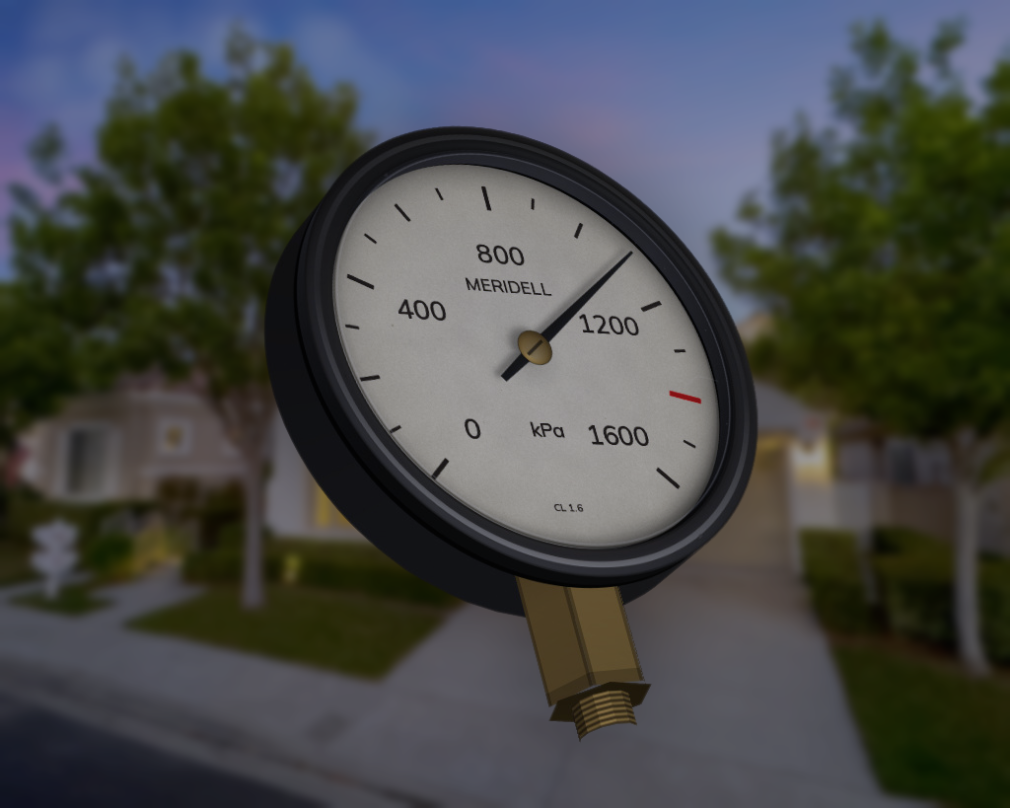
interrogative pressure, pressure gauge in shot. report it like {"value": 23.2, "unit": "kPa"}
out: {"value": 1100, "unit": "kPa"}
